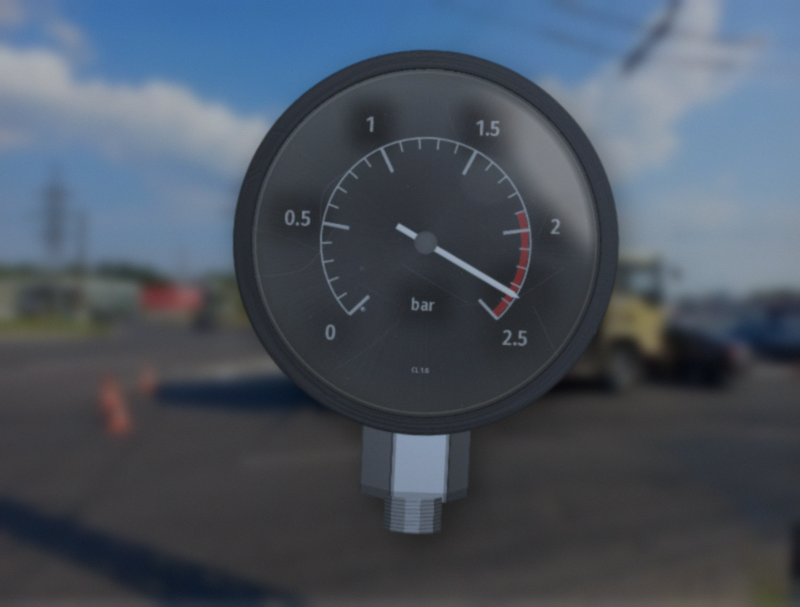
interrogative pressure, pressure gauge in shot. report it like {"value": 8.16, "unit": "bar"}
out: {"value": 2.35, "unit": "bar"}
